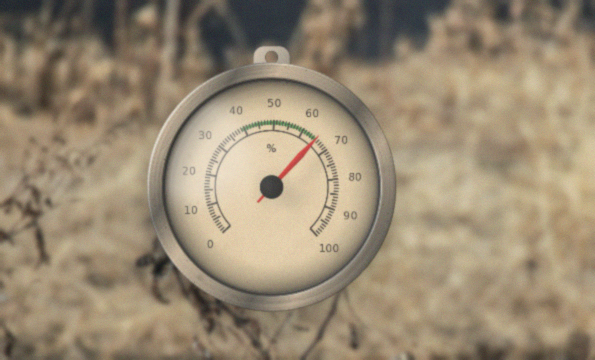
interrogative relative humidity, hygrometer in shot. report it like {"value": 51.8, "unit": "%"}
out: {"value": 65, "unit": "%"}
